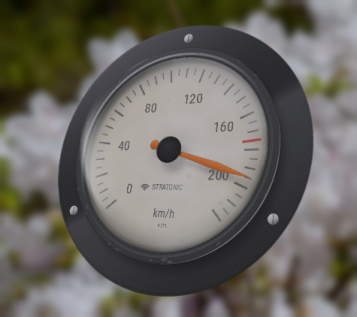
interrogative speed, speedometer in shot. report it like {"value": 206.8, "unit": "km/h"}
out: {"value": 195, "unit": "km/h"}
